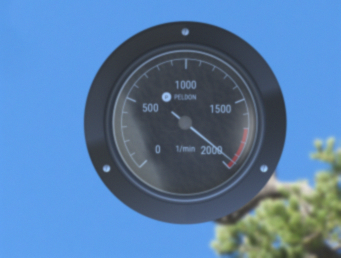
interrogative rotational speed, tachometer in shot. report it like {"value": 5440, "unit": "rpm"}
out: {"value": 1950, "unit": "rpm"}
